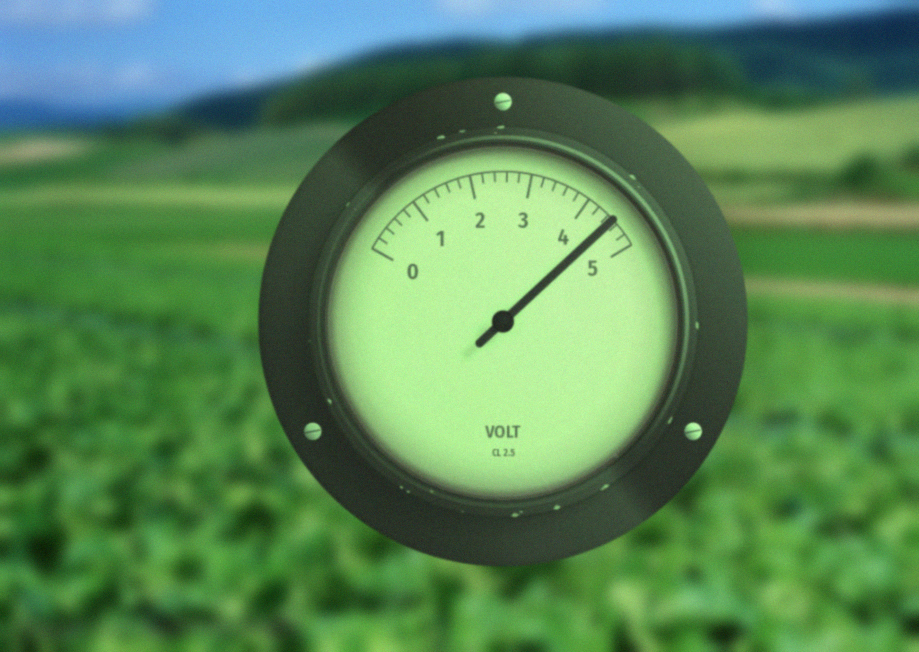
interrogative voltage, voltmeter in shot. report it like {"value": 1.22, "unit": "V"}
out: {"value": 4.5, "unit": "V"}
